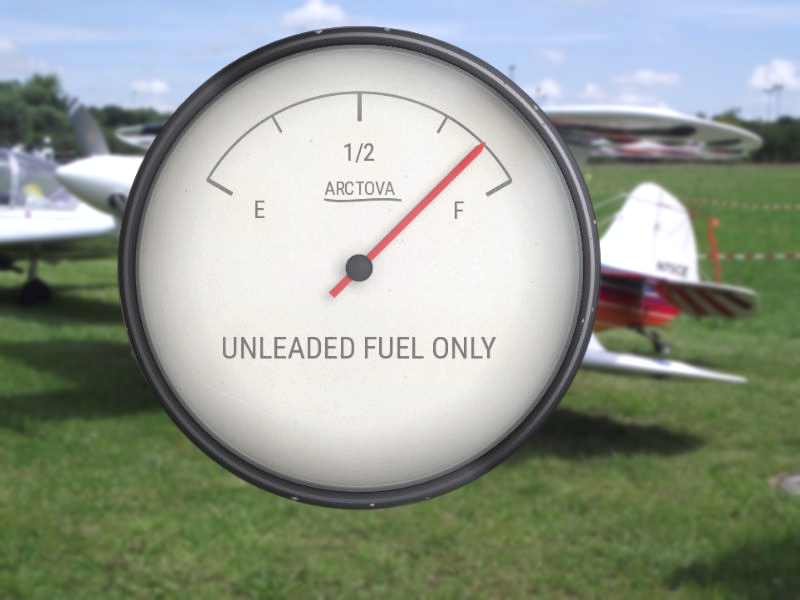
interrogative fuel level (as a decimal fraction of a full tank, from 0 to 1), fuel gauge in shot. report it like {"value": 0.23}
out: {"value": 0.875}
